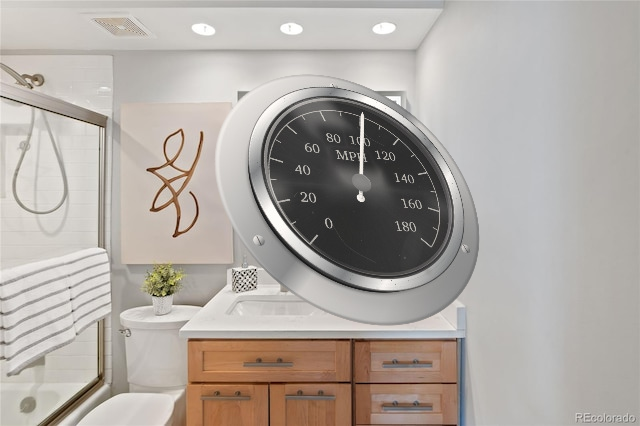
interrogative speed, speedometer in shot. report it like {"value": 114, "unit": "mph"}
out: {"value": 100, "unit": "mph"}
